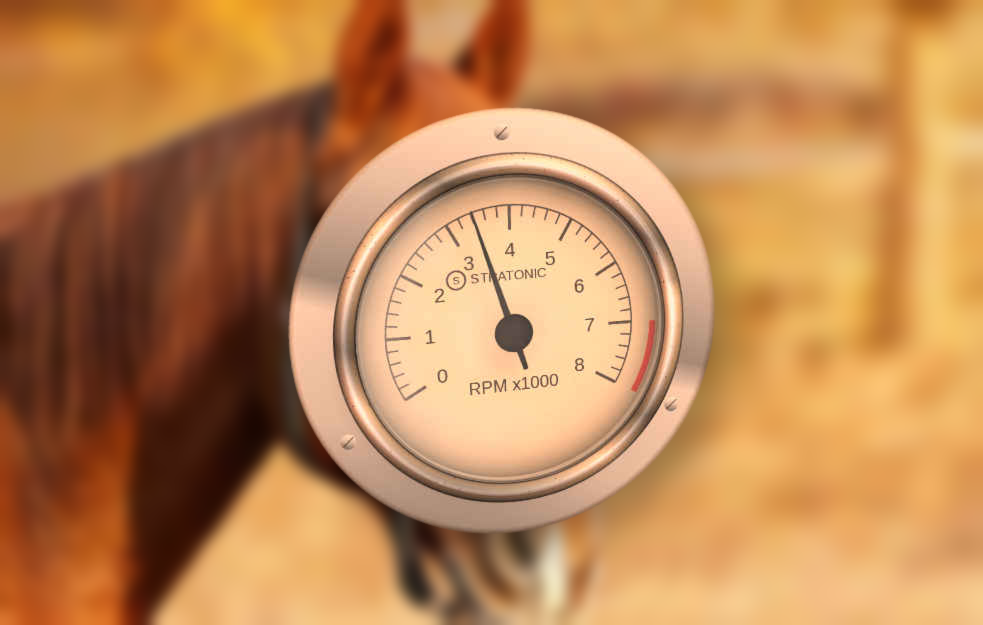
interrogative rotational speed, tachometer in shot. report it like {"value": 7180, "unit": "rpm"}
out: {"value": 3400, "unit": "rpm"}
